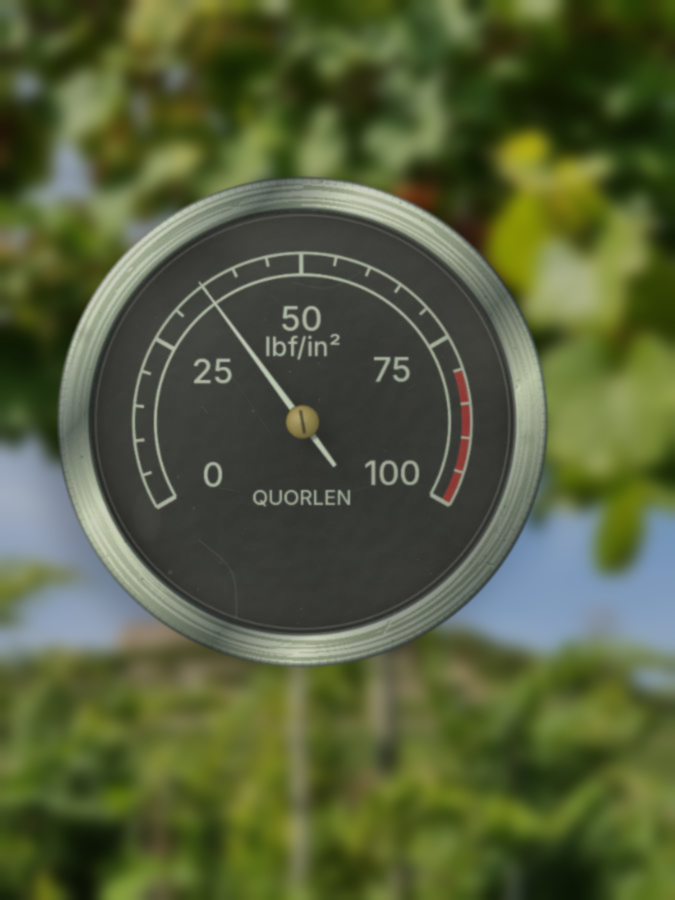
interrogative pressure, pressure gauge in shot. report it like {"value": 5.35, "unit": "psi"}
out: {"value": 35, "unit": "psi"}
